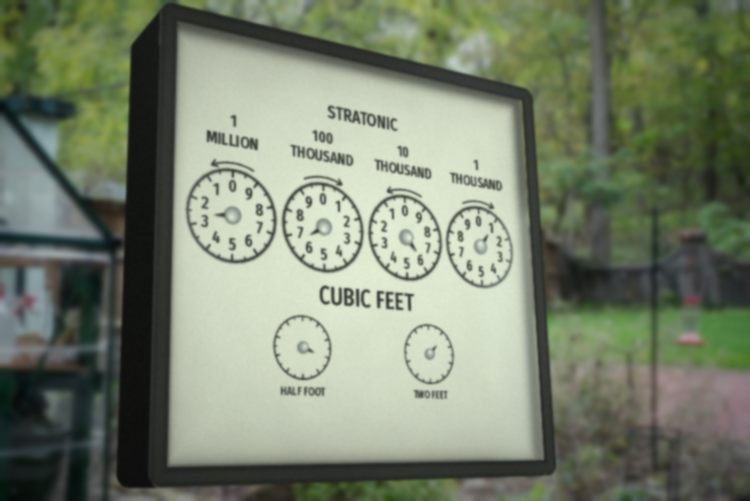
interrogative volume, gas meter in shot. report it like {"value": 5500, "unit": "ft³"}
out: {"value": 266100, "unit": "ft³"}
